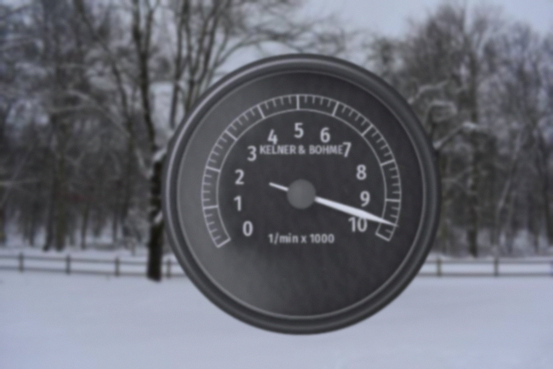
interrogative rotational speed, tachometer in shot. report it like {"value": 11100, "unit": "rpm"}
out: {"value": 9600, "unit": "rpm"}
